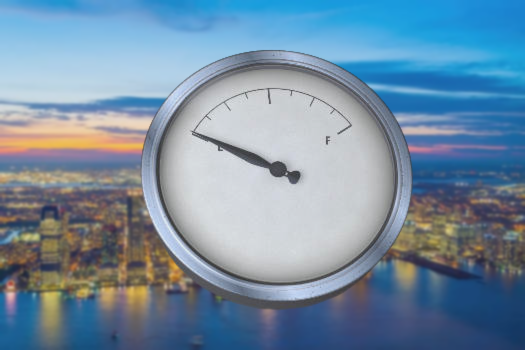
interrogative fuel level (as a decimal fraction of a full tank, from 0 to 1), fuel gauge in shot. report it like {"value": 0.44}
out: {"value": 0}
